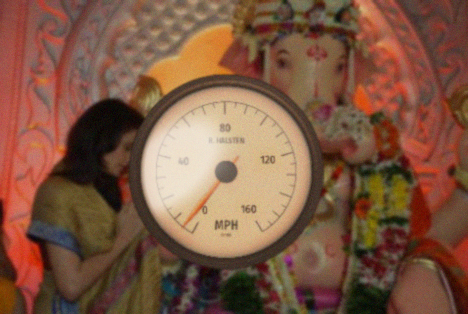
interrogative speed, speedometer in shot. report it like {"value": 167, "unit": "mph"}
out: {"value": 5, "unit": "mph"}
